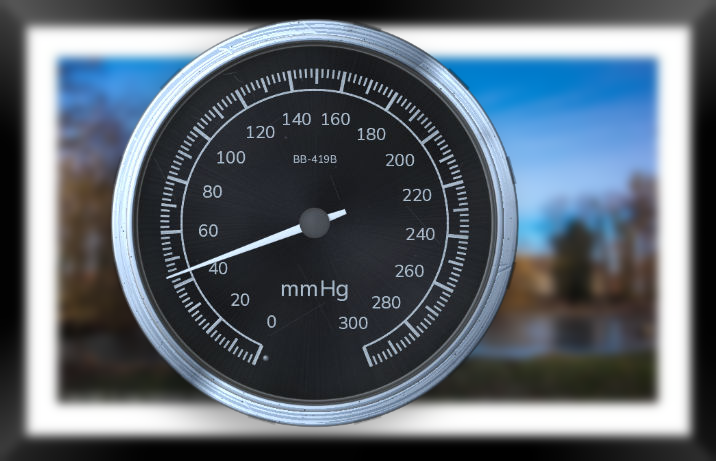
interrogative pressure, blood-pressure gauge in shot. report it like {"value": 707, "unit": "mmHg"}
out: {"value": 44, "unit": "mmHg"}
